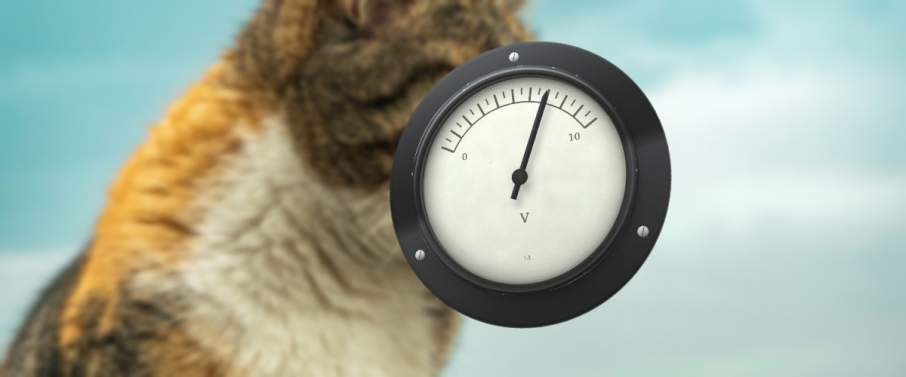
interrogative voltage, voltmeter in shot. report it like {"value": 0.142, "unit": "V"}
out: {"value": 7, "unit": "V"}
